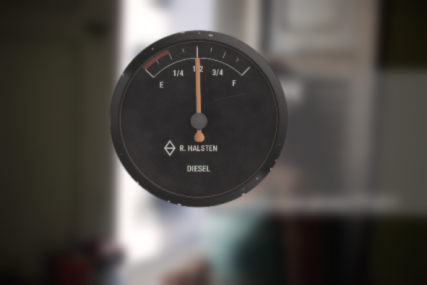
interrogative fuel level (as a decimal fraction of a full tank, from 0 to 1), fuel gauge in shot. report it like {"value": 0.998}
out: {"value": 0.5}
